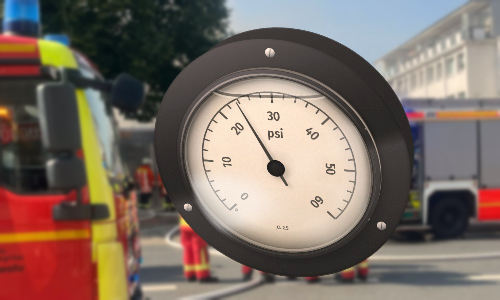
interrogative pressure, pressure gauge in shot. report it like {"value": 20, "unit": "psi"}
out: {"value": 24, "unit": "psi"}
